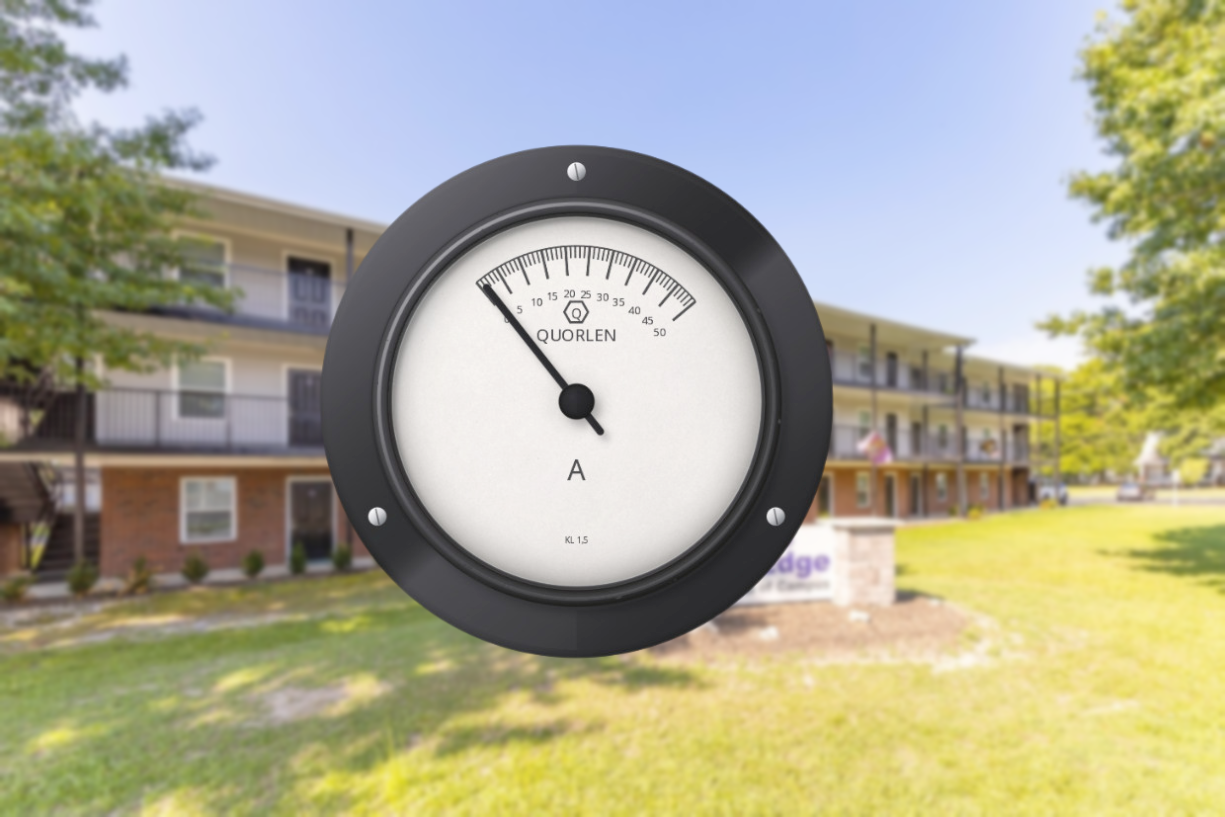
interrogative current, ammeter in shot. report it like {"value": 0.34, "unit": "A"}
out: {"value": 1, "unit": "A"}
